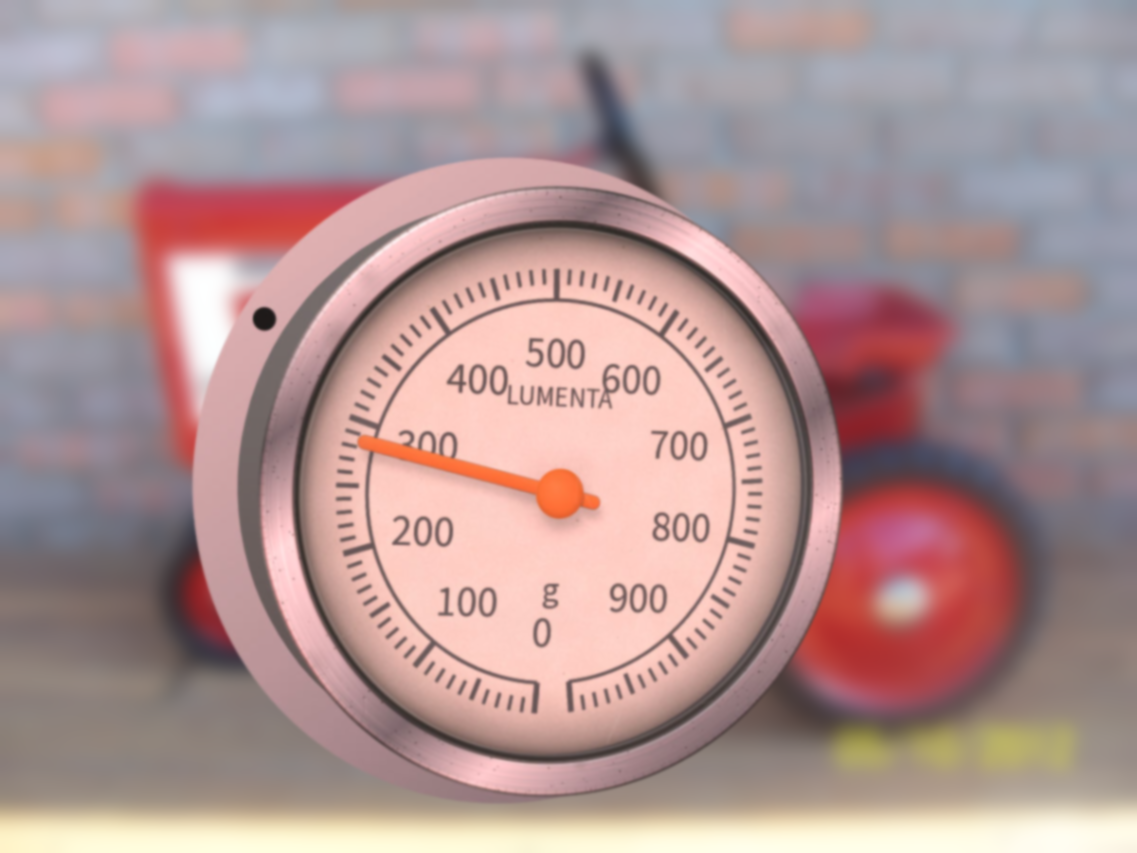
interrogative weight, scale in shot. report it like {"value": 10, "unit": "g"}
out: {"value": 285, "unit": "g"}
